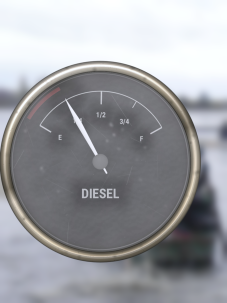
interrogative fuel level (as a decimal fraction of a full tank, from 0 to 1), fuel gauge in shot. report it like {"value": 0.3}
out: {"value": 0.25}
